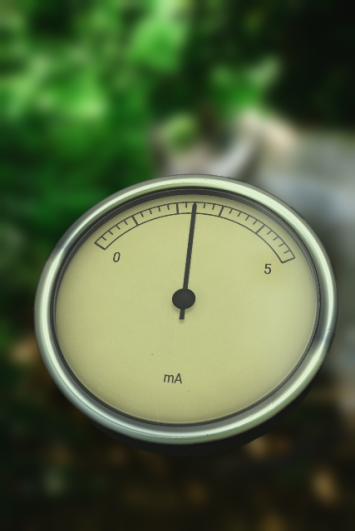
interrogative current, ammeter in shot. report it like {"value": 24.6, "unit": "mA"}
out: {"value": 2.4, "unit": "mA"}
